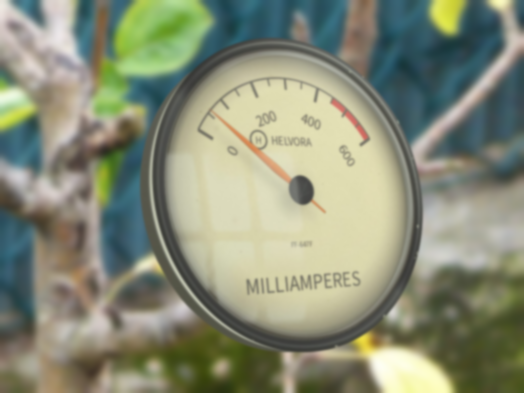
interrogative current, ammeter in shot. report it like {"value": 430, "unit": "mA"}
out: {"value": 50, "unit": "mA"}
